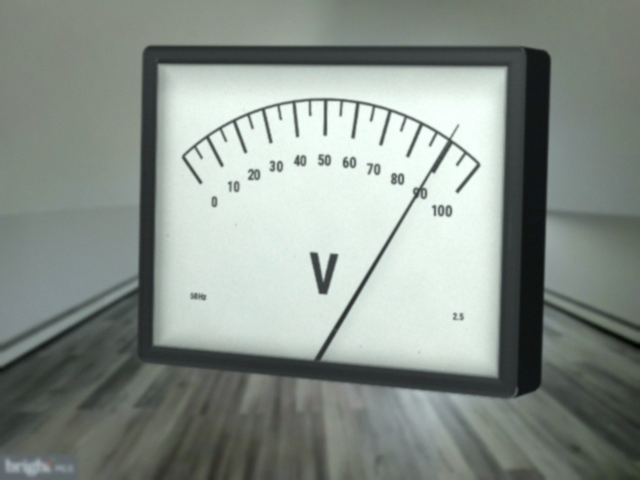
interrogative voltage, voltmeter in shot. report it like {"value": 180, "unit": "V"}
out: {"value": 90, "unit": "V"}
